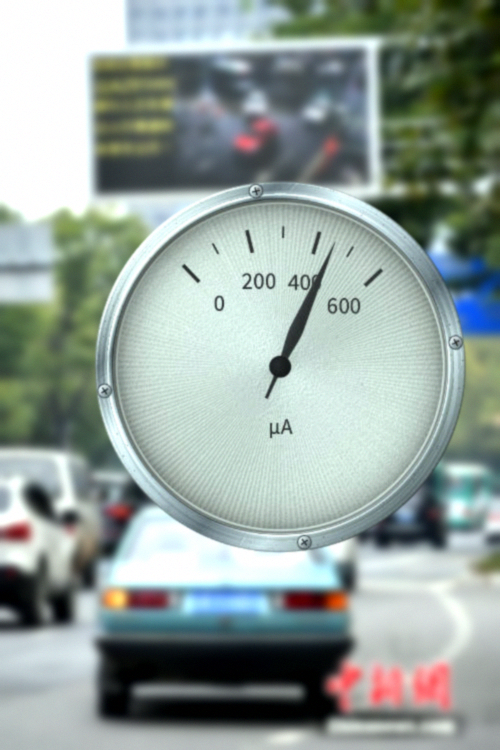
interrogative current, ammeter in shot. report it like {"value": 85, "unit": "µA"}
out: {"value": 450, "unit": "µA"}
